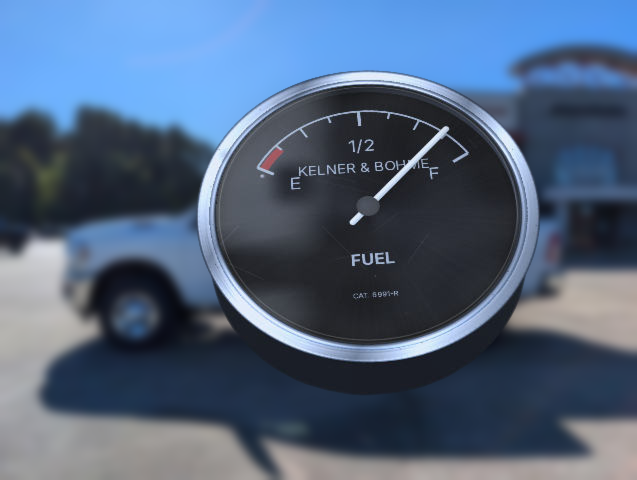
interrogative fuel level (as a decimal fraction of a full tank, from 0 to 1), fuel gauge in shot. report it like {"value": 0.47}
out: {"value": 0.875}
